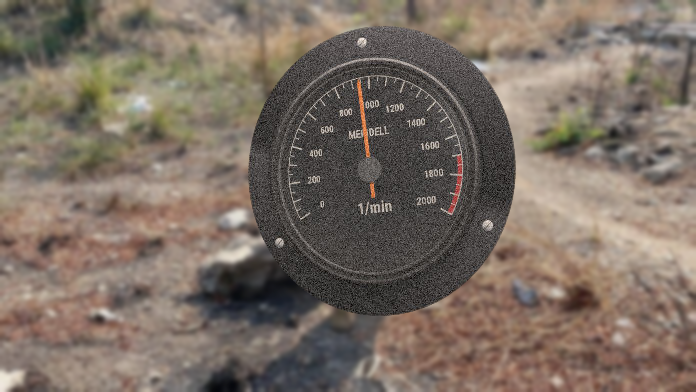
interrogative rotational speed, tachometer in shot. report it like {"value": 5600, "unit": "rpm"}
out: {"value": 950, "unit": "rpm"}
